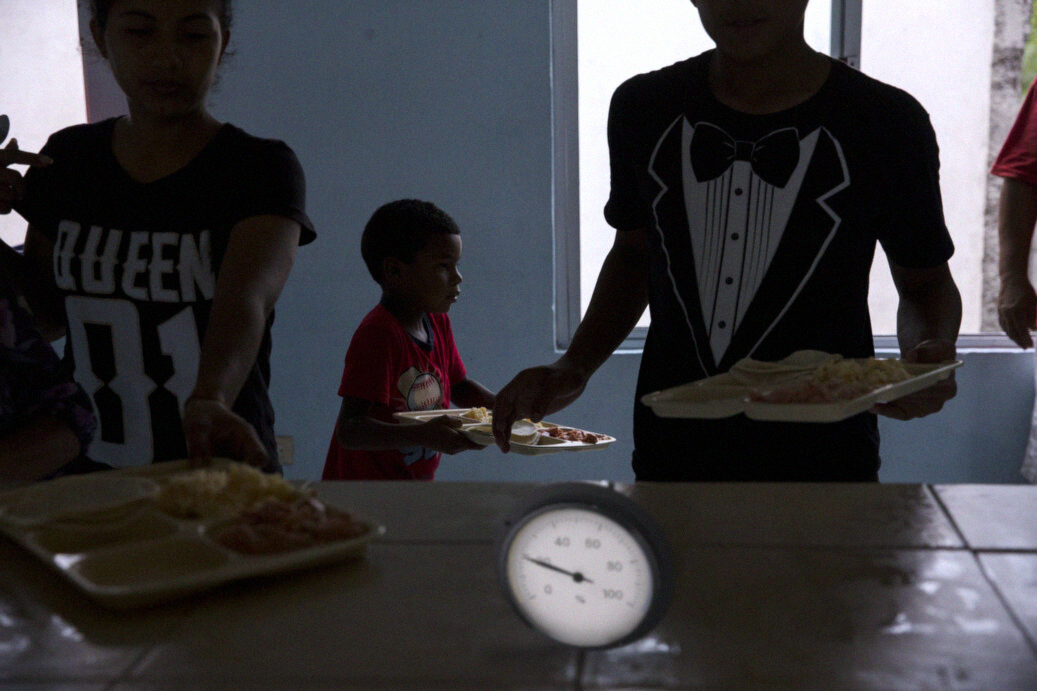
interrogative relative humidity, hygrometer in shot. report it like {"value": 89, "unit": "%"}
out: {"value": 20, "unit": "%"}
